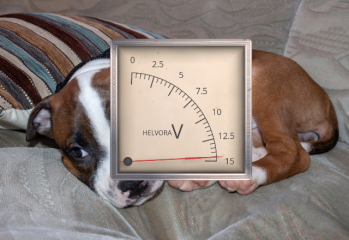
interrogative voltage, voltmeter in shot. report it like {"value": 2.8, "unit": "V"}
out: {"value": 14.5, "unit": "V"}
